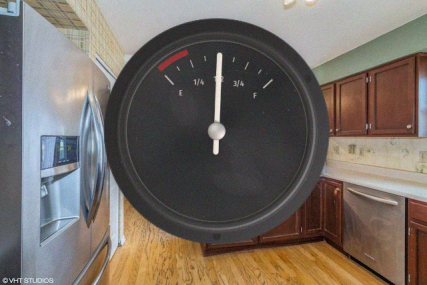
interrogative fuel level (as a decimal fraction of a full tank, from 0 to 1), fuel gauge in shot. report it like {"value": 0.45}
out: {"value": 0.5}
